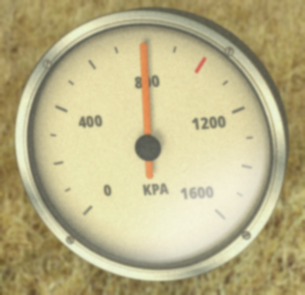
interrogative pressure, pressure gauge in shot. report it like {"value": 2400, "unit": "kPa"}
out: {"value": 800, "unit": "kPa"}
